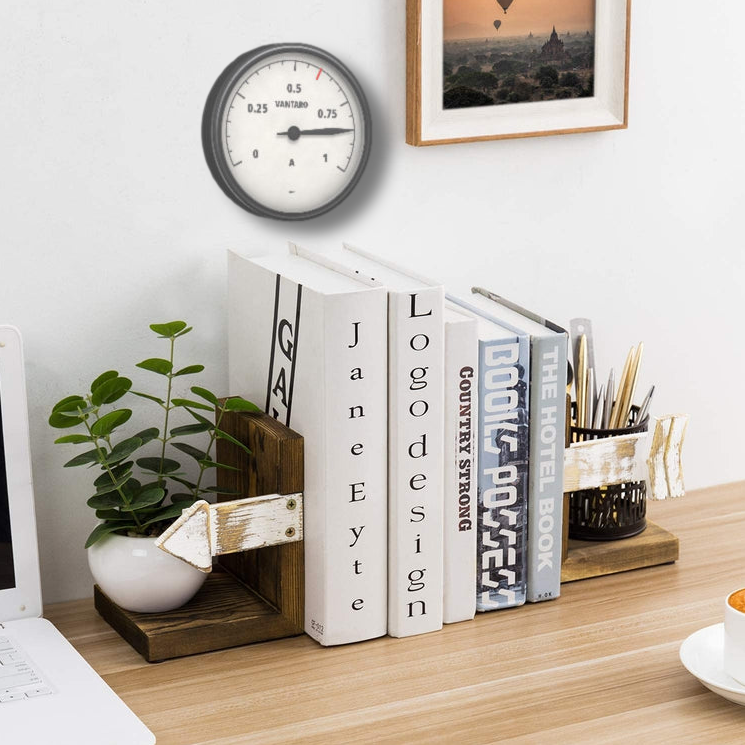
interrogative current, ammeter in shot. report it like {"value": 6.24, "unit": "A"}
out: {"value": 0.85, "unit": "A"}
